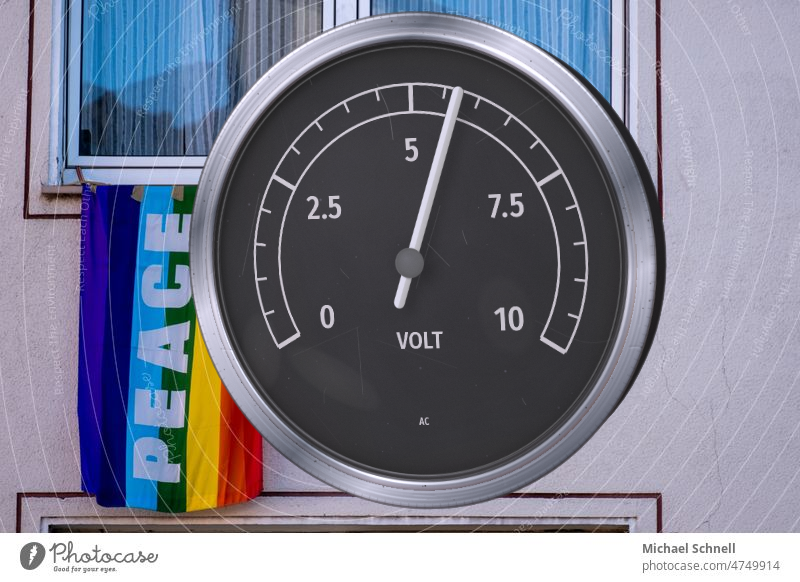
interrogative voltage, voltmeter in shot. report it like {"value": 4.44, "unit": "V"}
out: {"value": 5.75, "unit": "V"}
